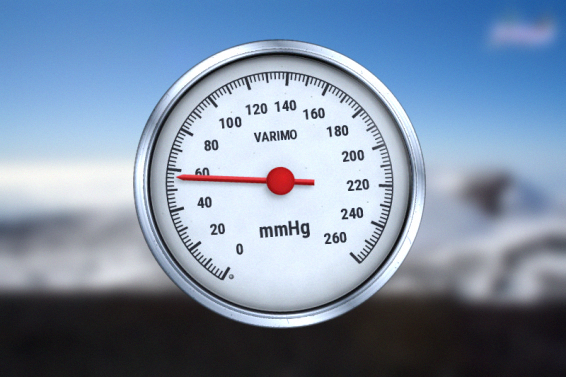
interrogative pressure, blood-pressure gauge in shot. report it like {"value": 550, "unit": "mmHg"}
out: {"value": 56, "unit": "mmHg"}
